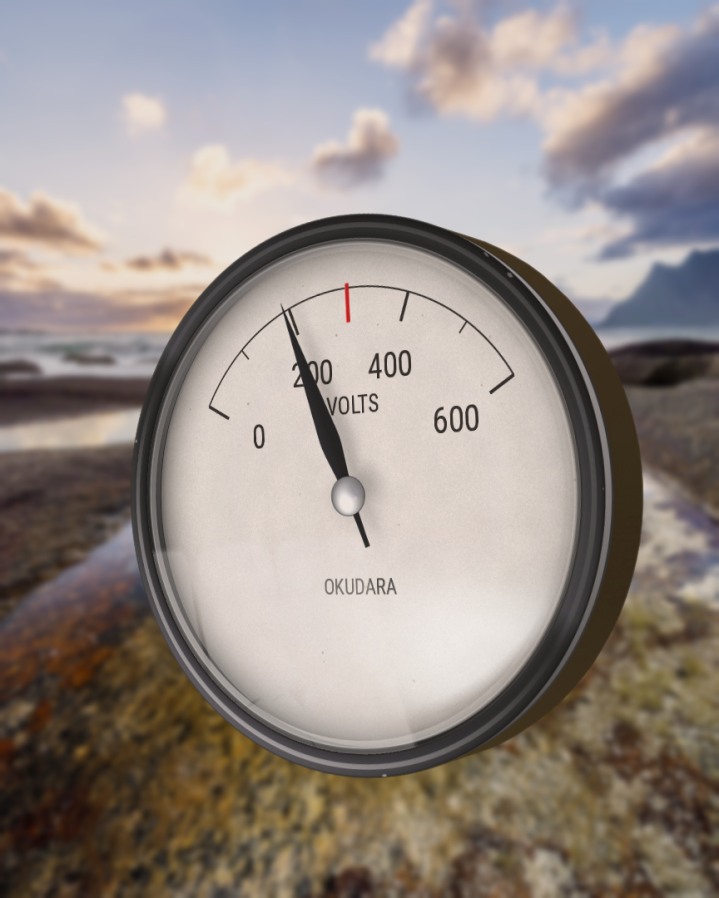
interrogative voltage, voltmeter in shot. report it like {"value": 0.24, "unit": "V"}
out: {"value": 200, "unit": "V"}
